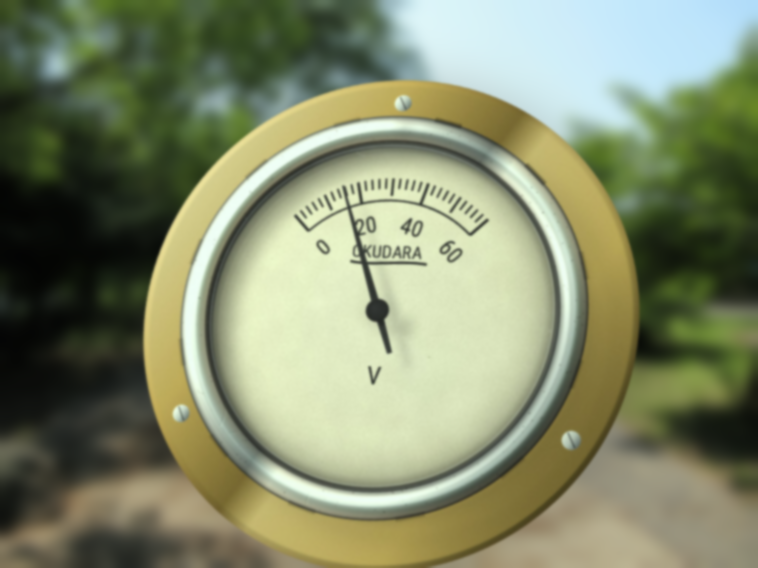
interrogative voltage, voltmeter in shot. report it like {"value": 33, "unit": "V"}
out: {"value": 16, "unit": "V"}
